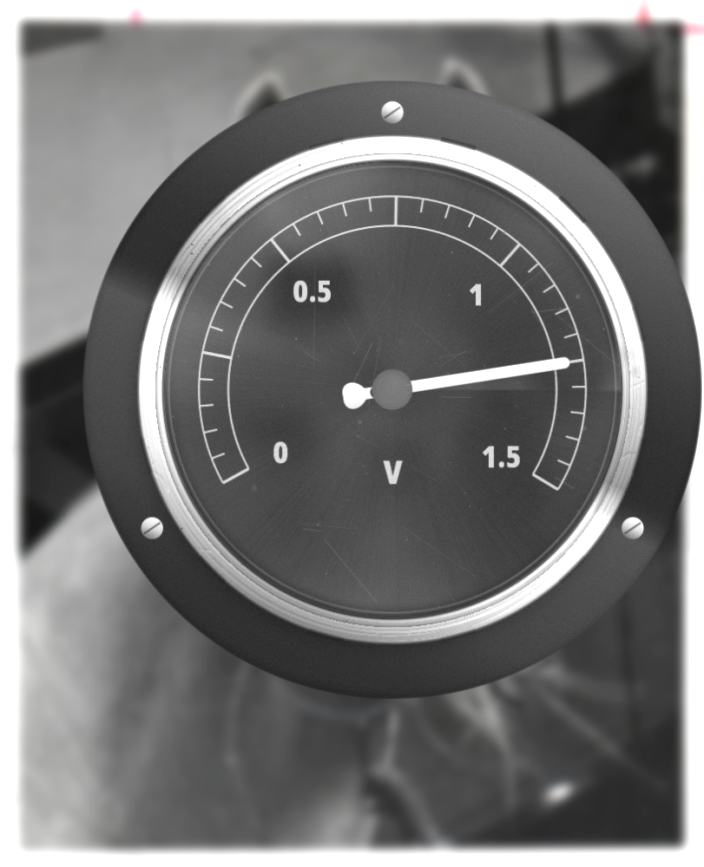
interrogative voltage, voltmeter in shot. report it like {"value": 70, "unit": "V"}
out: {"value": 1.25, "unit": "V"}
